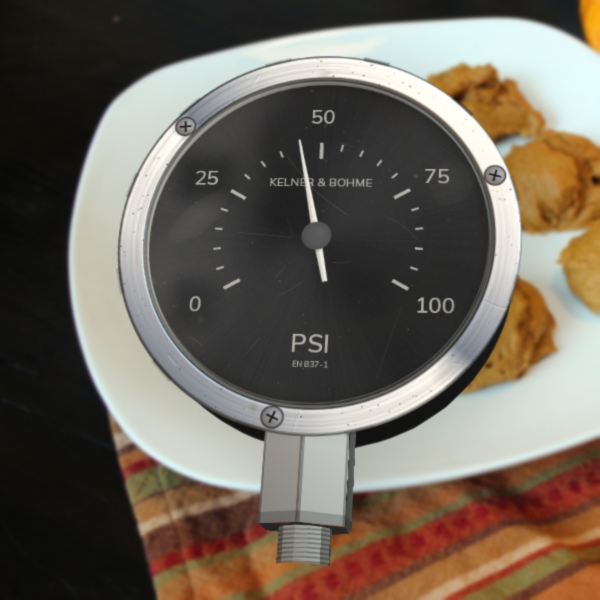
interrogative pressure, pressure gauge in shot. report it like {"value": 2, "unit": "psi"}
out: {"value": 45, "unit": "psi"}
